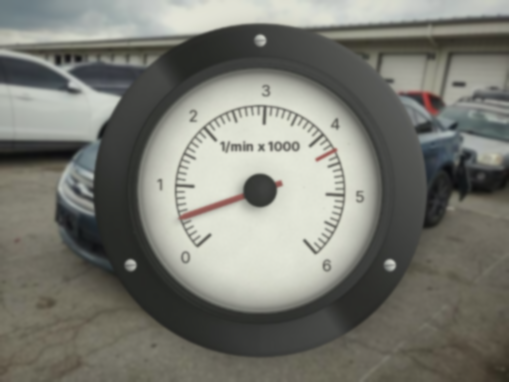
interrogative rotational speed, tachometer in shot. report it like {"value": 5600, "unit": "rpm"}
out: {"value": 500, "unit": "rpm"}
